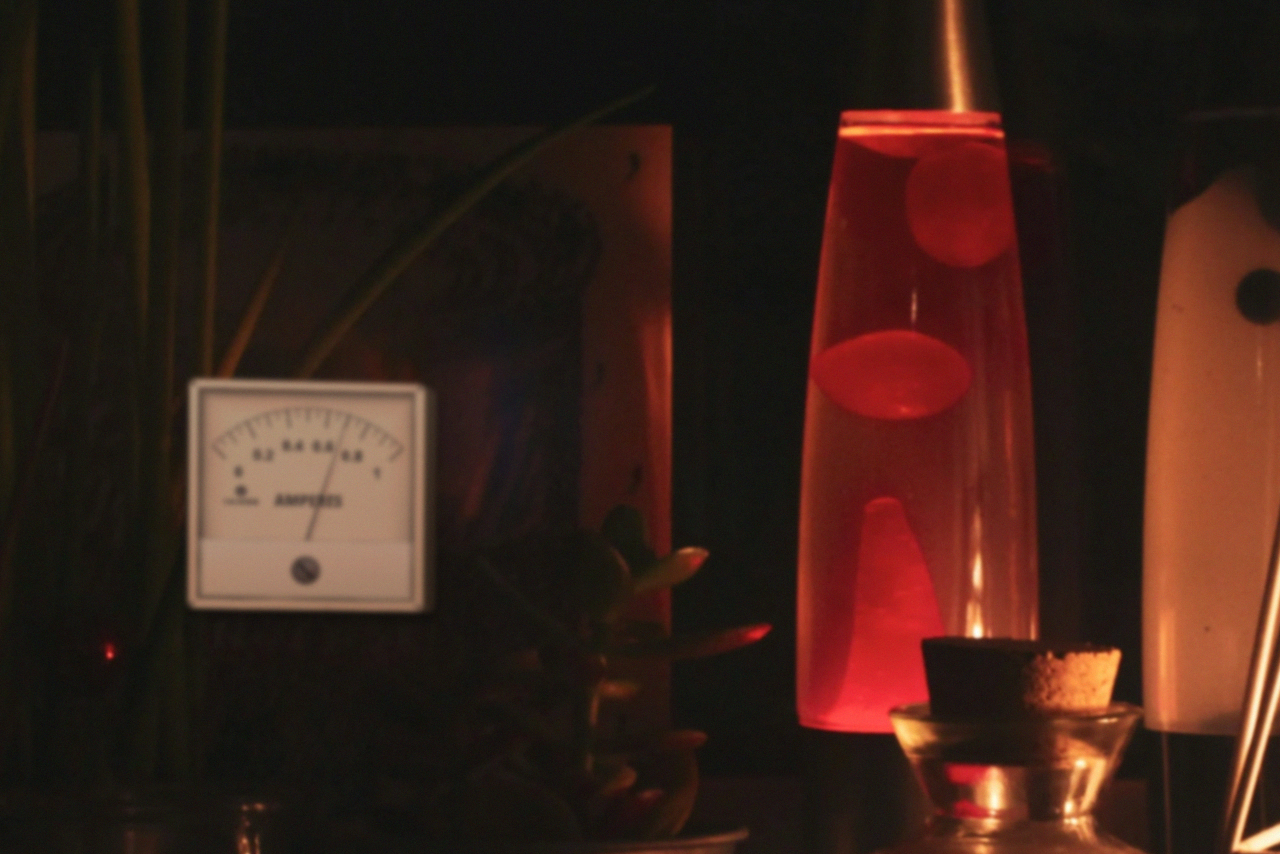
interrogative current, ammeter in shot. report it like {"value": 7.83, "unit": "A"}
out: {"value": 0.7, "unit": "A"}
